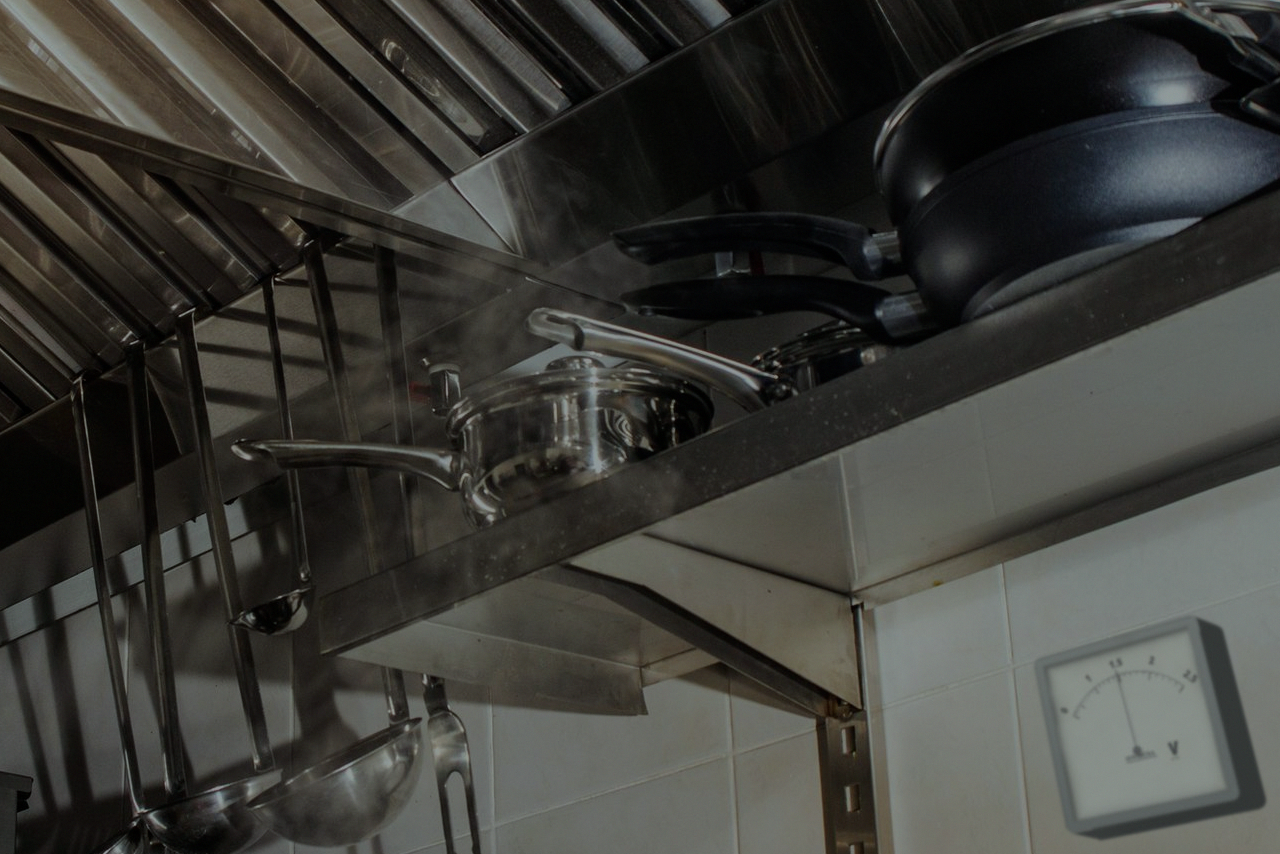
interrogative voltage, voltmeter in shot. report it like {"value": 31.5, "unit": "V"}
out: {"value": 1.5, "unit": "V"}
